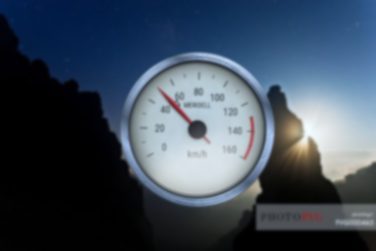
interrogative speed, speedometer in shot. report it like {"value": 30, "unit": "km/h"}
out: {"value": 50, "unit": "km/h"}
